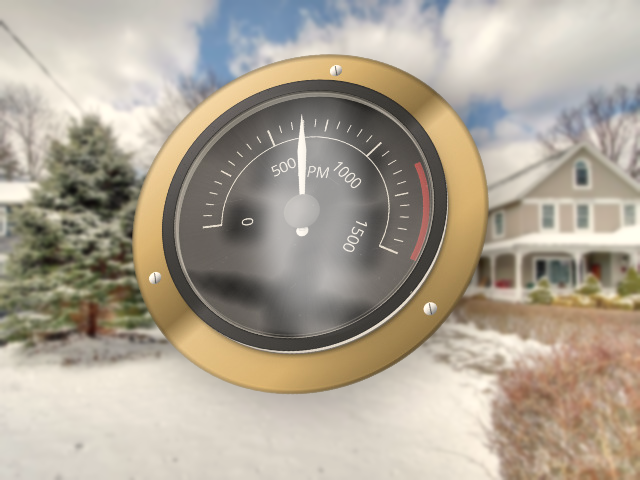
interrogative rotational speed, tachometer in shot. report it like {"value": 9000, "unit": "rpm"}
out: {"value": 650, "unit": "rpm"}
